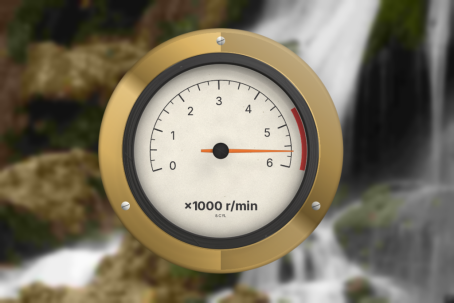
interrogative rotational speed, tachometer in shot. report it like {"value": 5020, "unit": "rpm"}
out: {"value": 5625, "unit": "rpm"}
